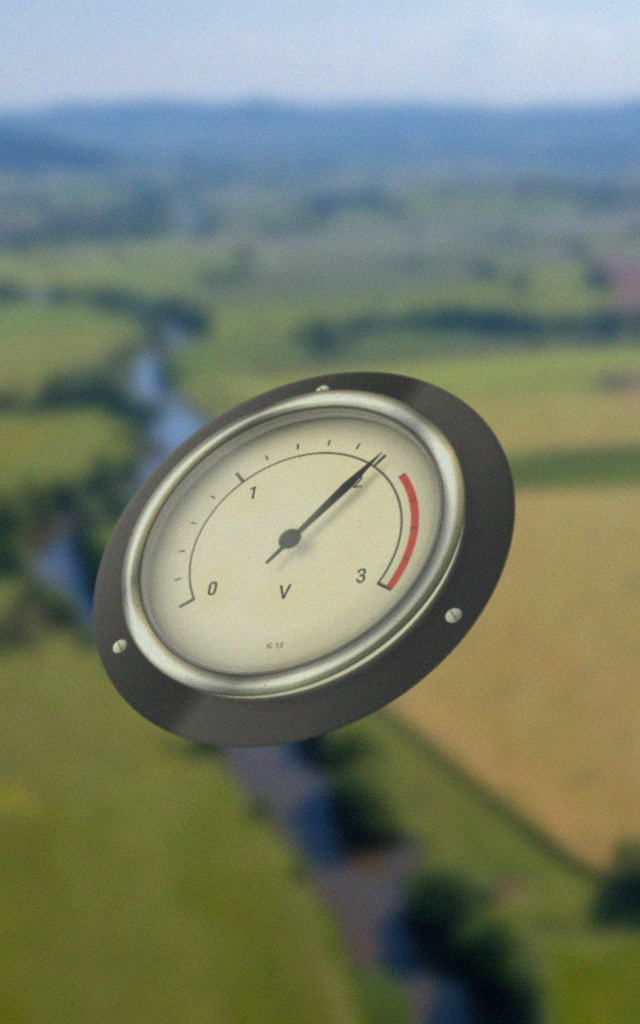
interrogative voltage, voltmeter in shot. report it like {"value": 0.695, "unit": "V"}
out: {"value": 2, "unit": "V"}
